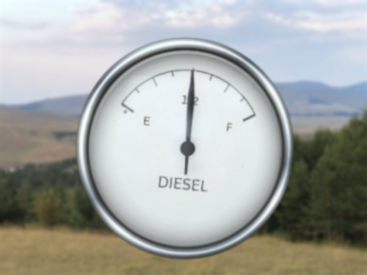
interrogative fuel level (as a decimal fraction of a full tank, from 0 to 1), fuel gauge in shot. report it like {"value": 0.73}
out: {"value": 0.5}
